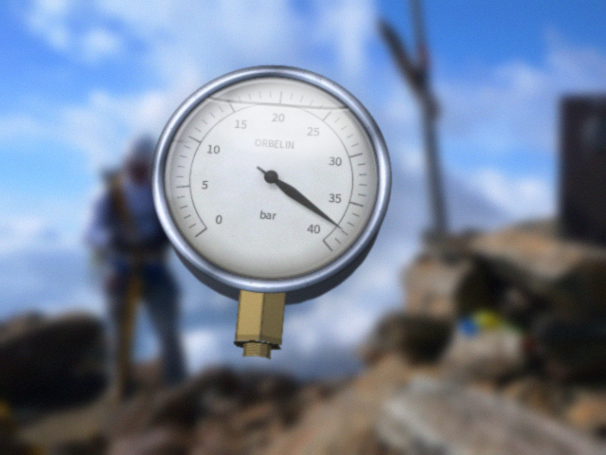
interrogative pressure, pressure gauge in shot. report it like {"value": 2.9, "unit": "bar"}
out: {"value": 38, "unit": "bar"}
